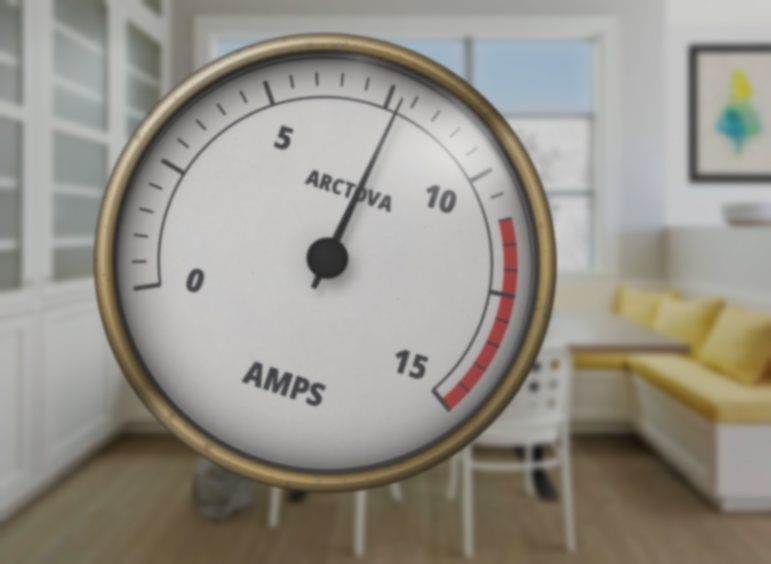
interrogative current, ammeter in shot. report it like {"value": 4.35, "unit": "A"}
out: {"value": 7.75, "unit": "A"}
